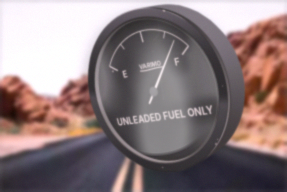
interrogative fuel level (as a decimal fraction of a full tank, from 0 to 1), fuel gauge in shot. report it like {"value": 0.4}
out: {"value": 0.875}
